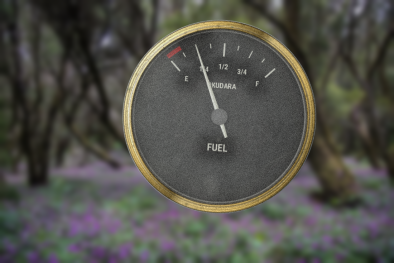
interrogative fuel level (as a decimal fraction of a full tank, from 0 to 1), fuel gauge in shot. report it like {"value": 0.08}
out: {"value": 0.25}
